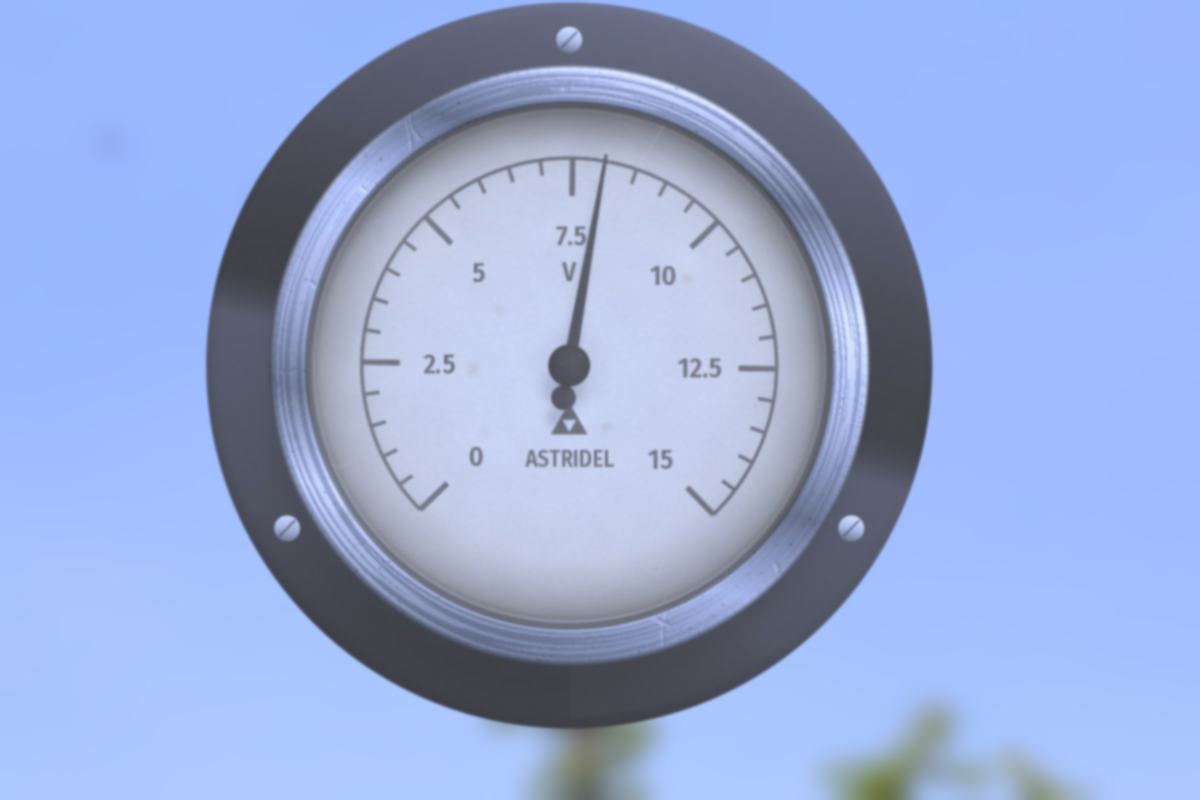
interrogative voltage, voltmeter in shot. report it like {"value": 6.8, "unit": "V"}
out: {"value": 8, "unit": "V"}
